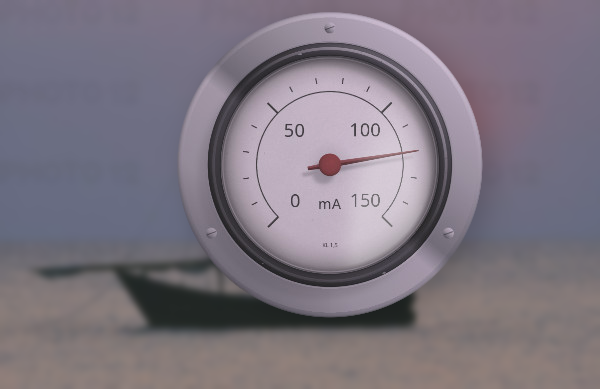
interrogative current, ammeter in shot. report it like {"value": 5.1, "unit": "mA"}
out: {"value": 120, "unit": "mA"}
